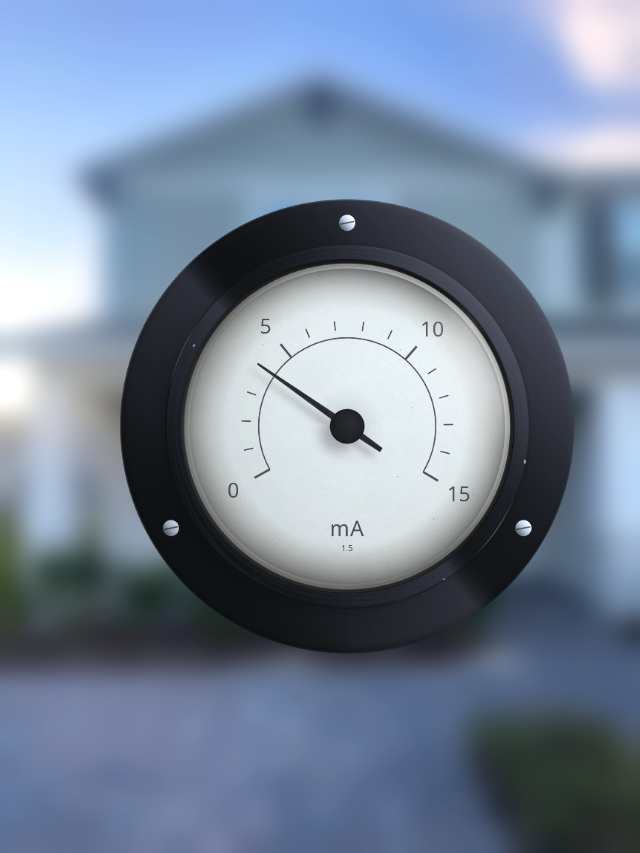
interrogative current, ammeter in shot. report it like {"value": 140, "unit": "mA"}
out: {"value": 4, "unit": "mA"}
